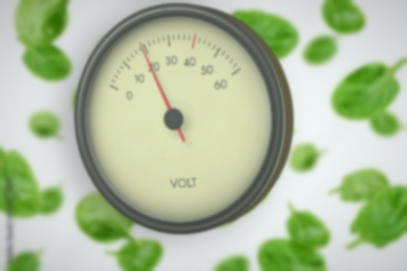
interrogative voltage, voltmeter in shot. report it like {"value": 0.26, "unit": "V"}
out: {"value": 20, "unit": "V"}
